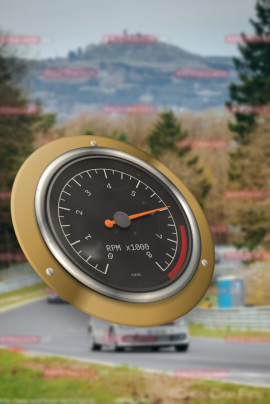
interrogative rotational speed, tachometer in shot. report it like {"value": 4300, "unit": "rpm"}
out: {"value": 6000, "unit": "rpm"}
